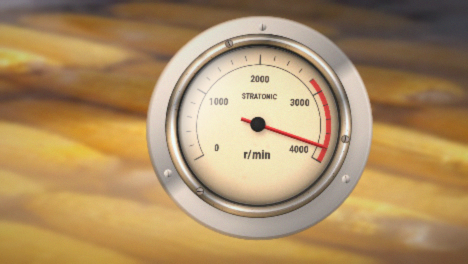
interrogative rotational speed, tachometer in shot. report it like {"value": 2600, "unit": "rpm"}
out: {"value": 3800, "unit": "rpm"}
